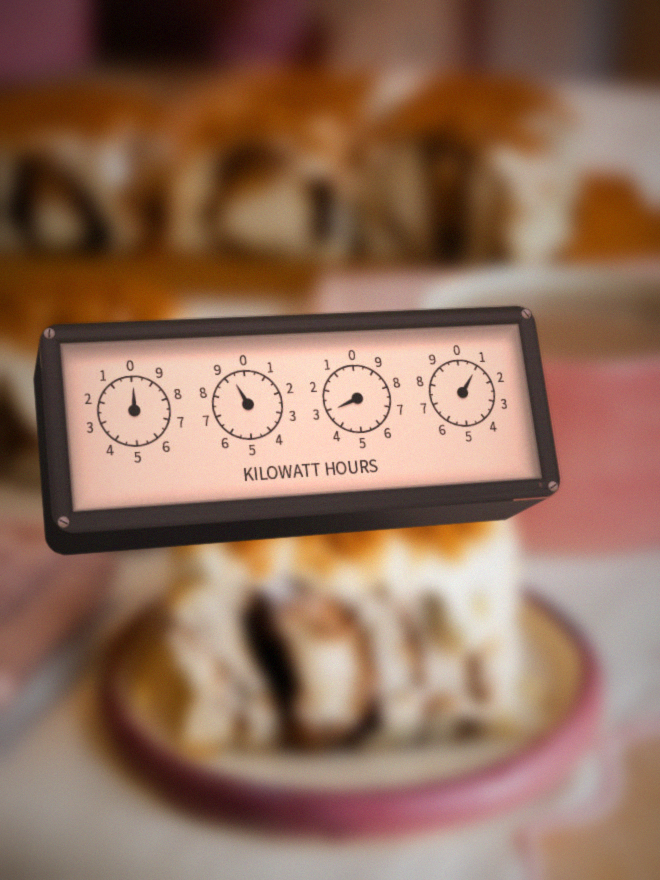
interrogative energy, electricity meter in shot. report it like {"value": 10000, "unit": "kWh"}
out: {"value": 9931, "unit": "kWh"}
